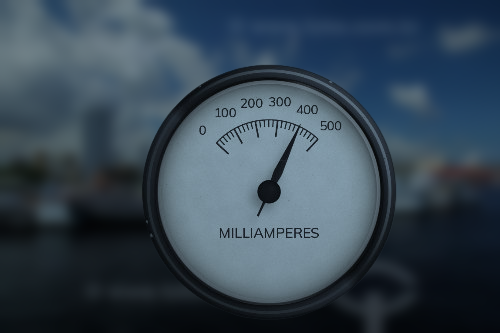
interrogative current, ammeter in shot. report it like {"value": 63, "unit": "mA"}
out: {"value": 400, "unit": "mA"}
